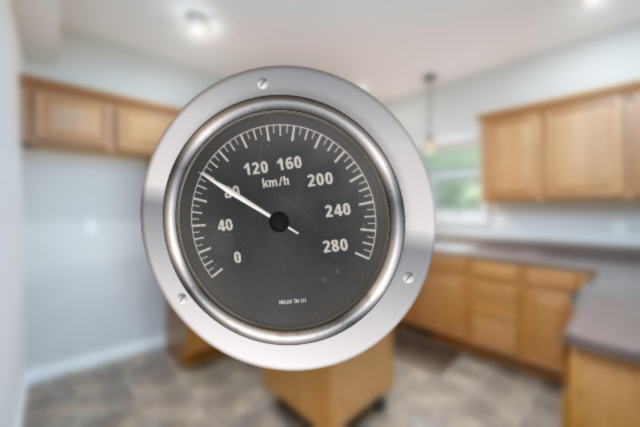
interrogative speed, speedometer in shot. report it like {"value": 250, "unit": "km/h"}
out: {"value": 80, "unit": "km/h"}
